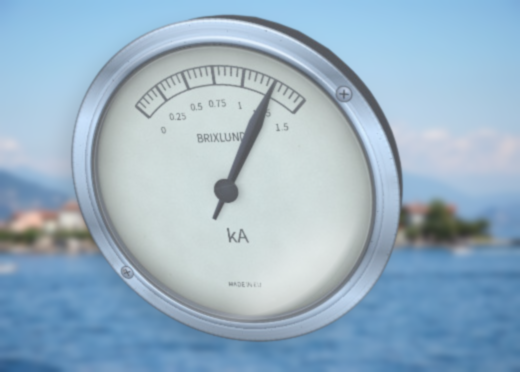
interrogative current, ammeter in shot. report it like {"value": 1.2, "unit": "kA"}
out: {"value": 1.25, "unit": "kA"}
